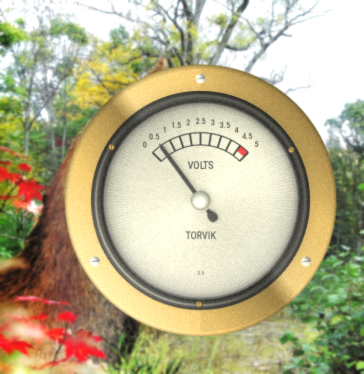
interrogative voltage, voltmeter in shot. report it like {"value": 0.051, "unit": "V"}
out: {"value": 0.5, "unit": "V"}
